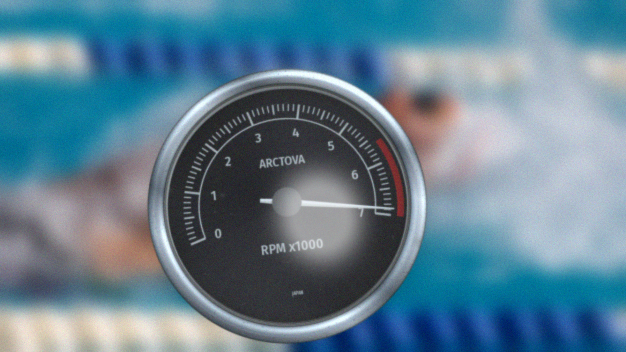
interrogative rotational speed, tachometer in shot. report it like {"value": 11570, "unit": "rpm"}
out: {"value": 6900, "unit": "rpm"}
